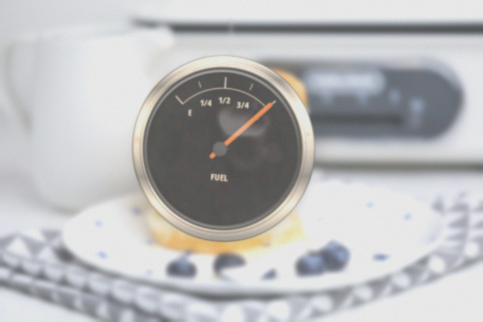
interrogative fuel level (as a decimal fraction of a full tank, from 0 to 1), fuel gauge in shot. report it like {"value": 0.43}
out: {"value": 1}
